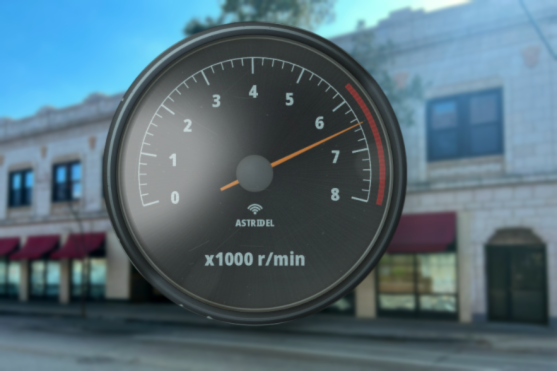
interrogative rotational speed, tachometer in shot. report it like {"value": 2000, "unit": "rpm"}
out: {"value": 6500, "unit": "rpm"}
